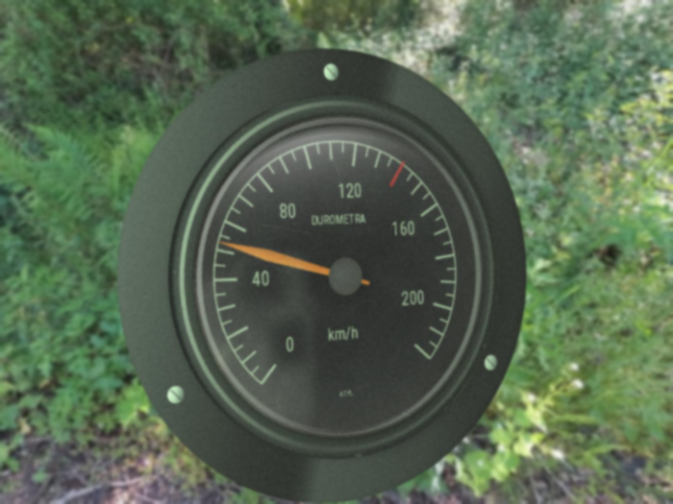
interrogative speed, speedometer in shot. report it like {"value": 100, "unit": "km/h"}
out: {"value": 52.5, "unit": "km/h"}
